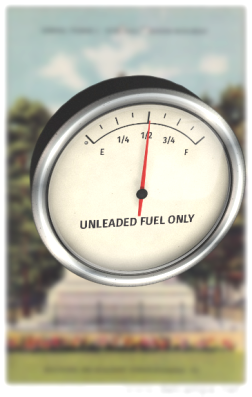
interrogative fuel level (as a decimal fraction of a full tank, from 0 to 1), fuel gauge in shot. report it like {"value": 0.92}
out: {"value": 0.5}
